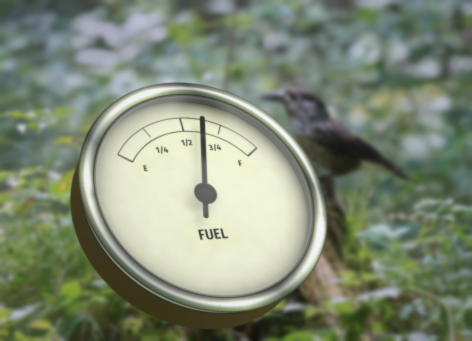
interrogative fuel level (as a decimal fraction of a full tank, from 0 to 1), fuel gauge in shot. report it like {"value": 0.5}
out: {"value": 0.625}
